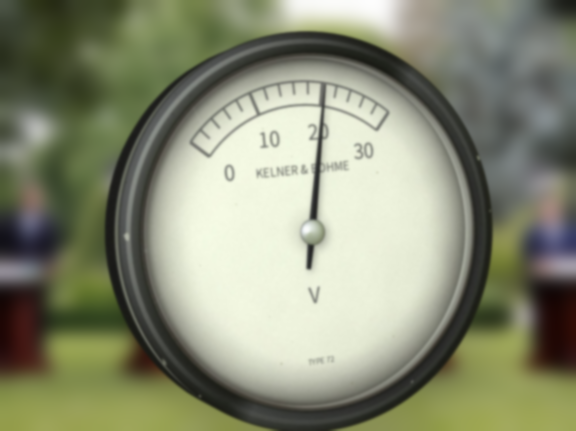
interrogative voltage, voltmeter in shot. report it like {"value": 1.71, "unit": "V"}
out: {"value": 20, "unit": "V"}
